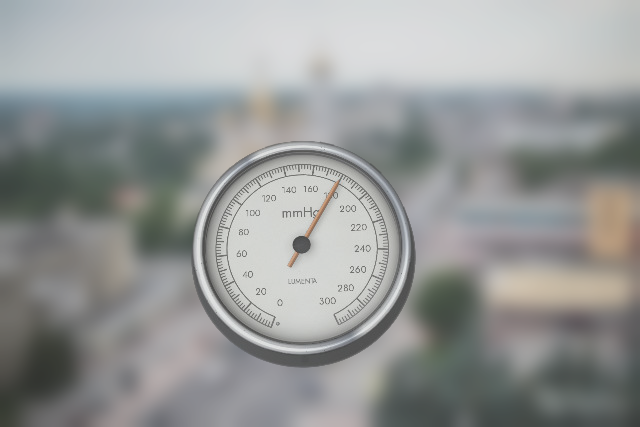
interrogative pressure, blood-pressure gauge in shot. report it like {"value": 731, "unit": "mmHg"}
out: {"value": 180, "unit": "mmHg"}
